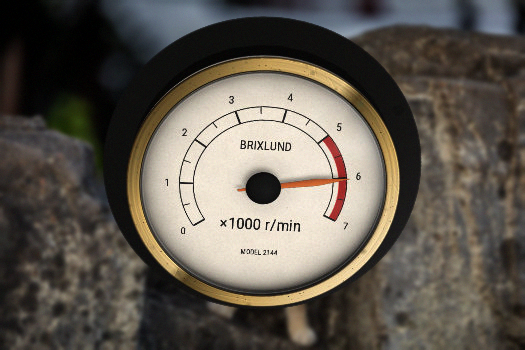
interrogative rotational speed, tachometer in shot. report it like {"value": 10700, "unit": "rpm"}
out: {"value": 6000, "unit": "rpm"}
